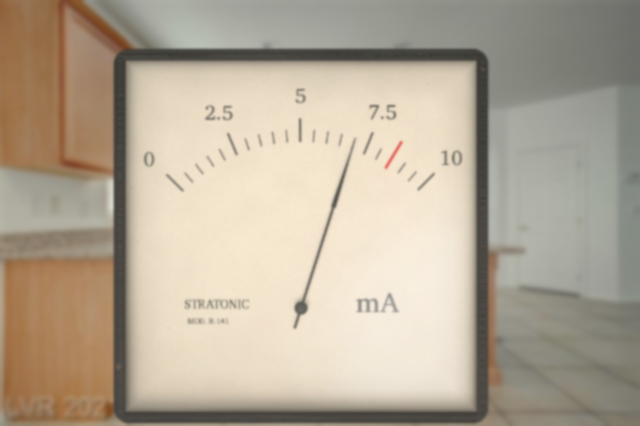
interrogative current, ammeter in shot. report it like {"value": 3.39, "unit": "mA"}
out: {"value": 7, "unit": "mA"}
